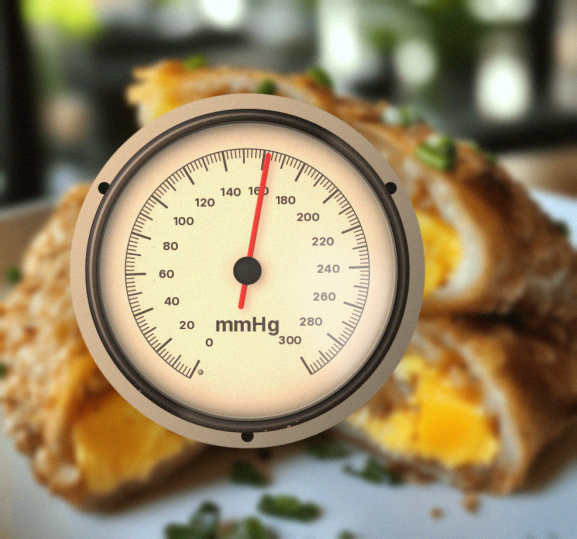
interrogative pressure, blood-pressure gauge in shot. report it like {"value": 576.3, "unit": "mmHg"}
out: {"value": 162, "unit": "mmHg"}
